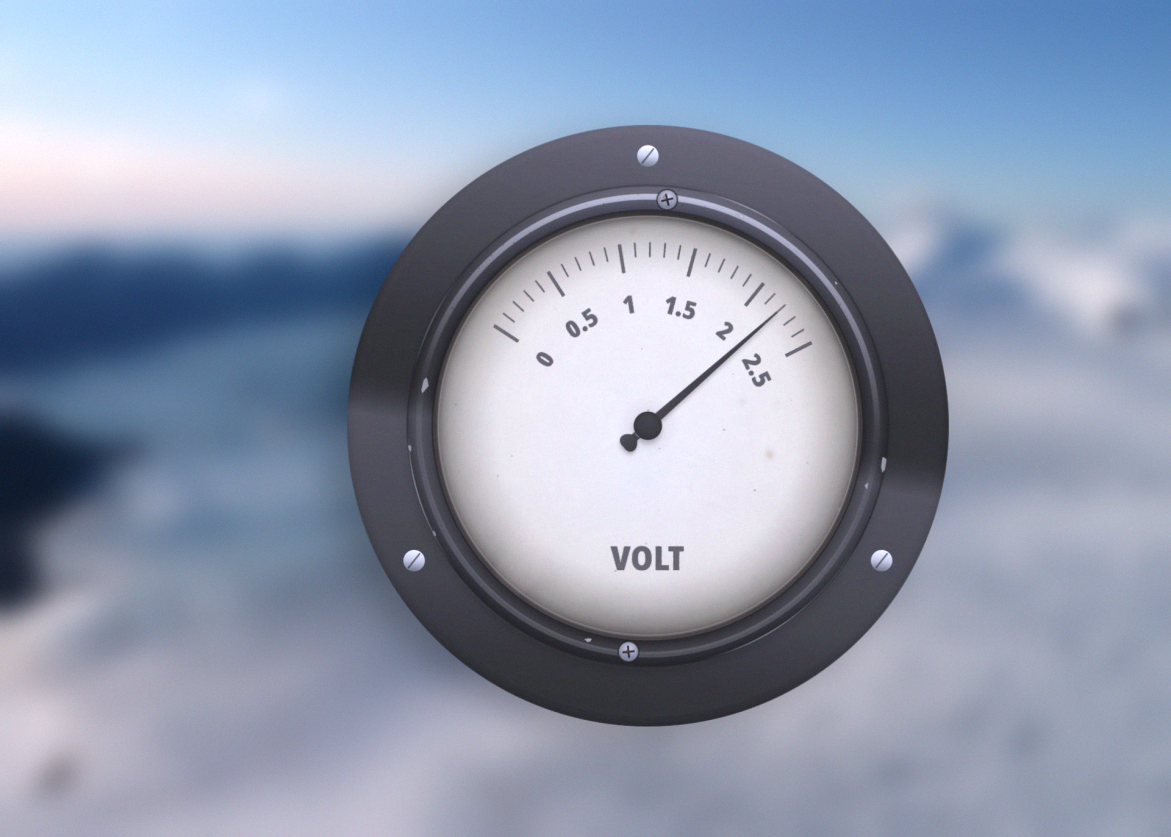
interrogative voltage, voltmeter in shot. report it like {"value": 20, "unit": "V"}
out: {"value": 2.2, "unit": "V"}
